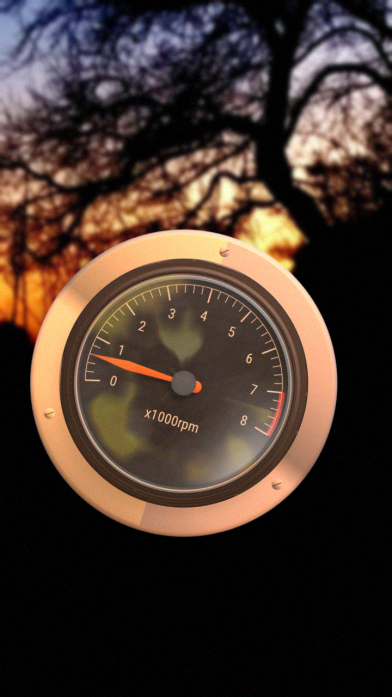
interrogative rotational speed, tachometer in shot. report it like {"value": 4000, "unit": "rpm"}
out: {"value": 600, "unit": "rpm"}
